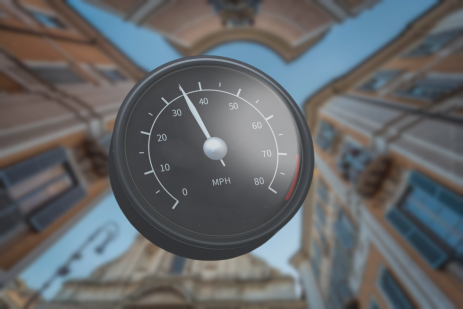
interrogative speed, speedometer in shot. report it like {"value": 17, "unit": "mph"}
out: {"value": 35, "unit": "mph"}
